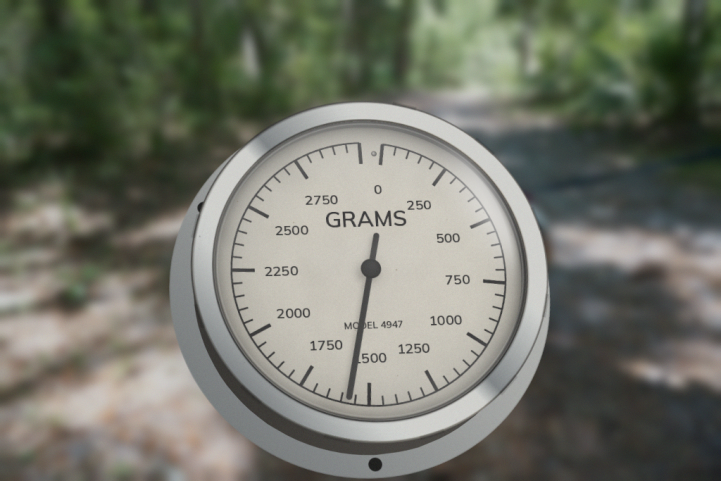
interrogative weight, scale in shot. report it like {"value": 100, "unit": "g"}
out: {"value": 1575, "unit": "g"}
